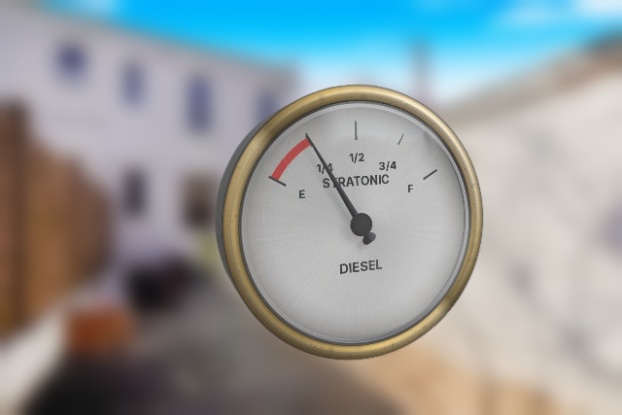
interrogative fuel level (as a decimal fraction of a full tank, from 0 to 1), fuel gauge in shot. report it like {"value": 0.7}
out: {"value": 0.25}
